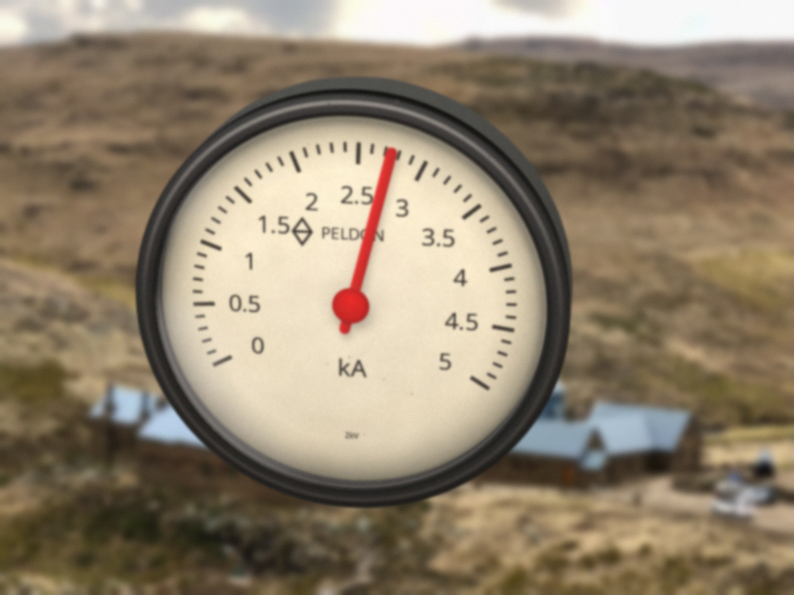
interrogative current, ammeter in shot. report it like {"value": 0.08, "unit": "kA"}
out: {"value": 2.75, "unit": "kA"}
